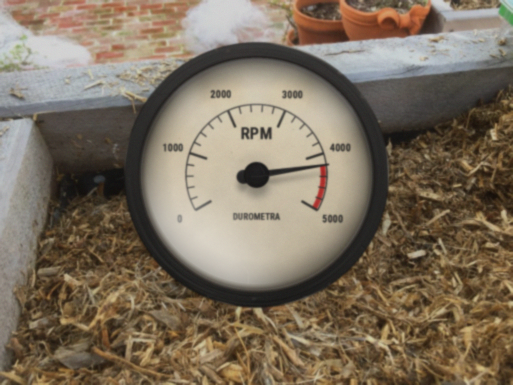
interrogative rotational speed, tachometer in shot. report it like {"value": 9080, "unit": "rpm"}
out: {"value": 4200, "unit": "rpm"}
